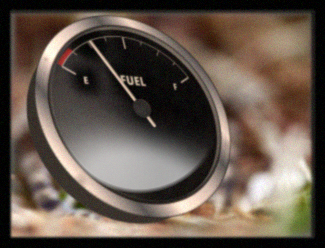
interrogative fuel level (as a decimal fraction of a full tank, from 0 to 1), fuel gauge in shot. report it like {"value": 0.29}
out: {"value": 0.25}
